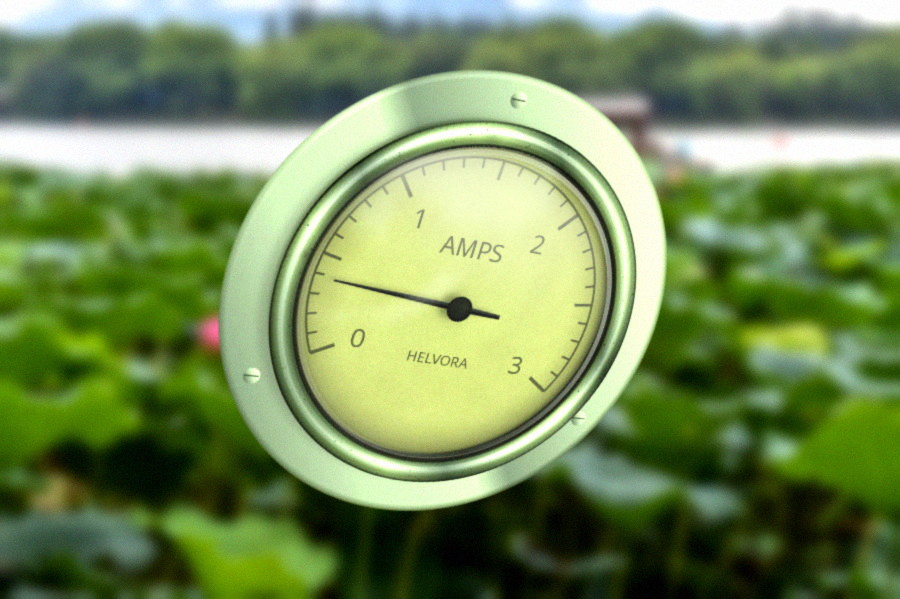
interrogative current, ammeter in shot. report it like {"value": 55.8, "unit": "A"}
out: {"value": 0.4, "unit": "A"}
